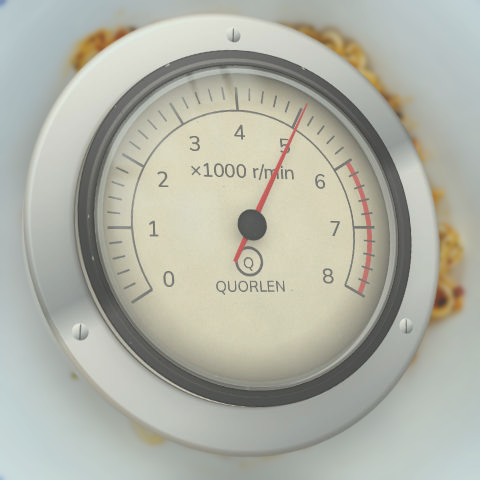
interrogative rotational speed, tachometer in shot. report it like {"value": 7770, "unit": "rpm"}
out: {"value": 5000, "unit": "rpm"}
